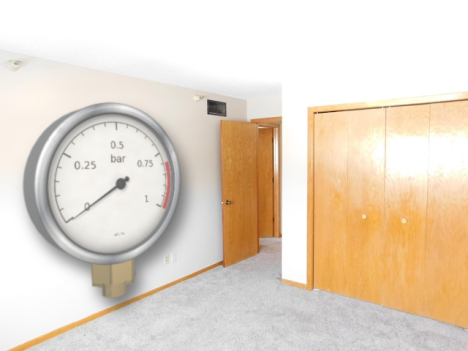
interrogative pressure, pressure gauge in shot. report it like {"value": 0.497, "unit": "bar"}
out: {"value": 0, "unit": "bar"}
